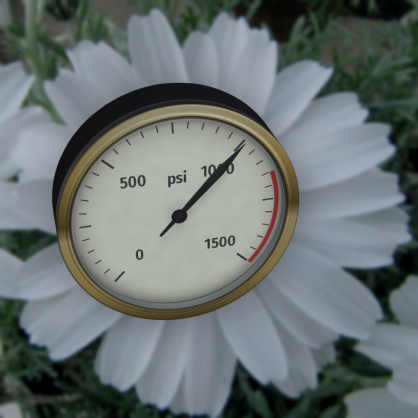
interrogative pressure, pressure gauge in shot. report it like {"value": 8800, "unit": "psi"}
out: {"value": 1000, "unit": "psi"}
